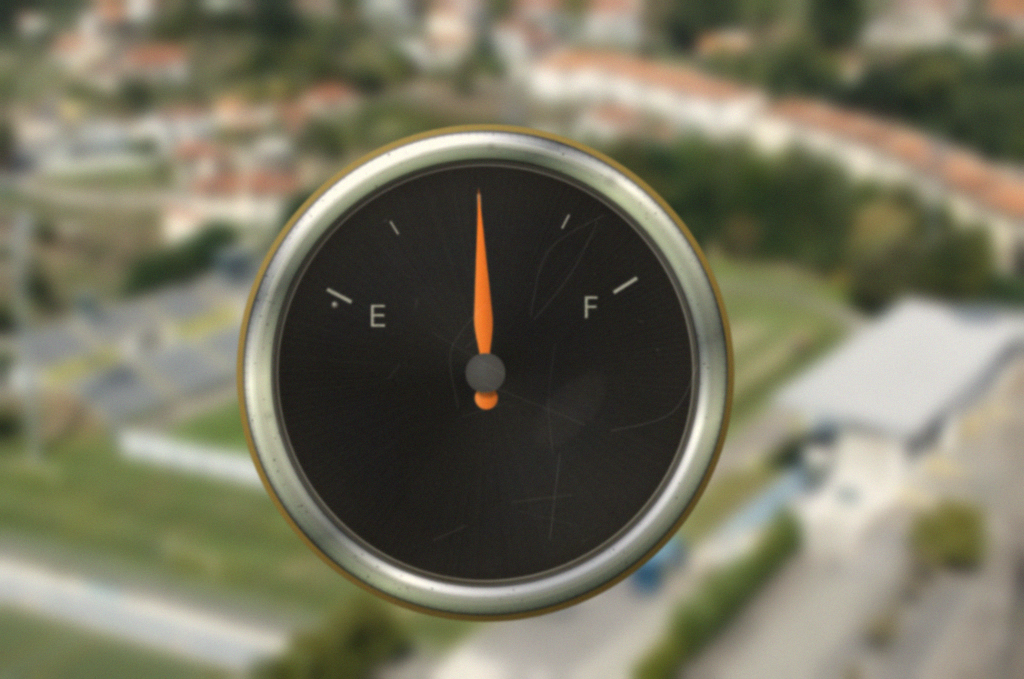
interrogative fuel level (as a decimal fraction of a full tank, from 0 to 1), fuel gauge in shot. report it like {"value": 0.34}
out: {"value": 0.5}
